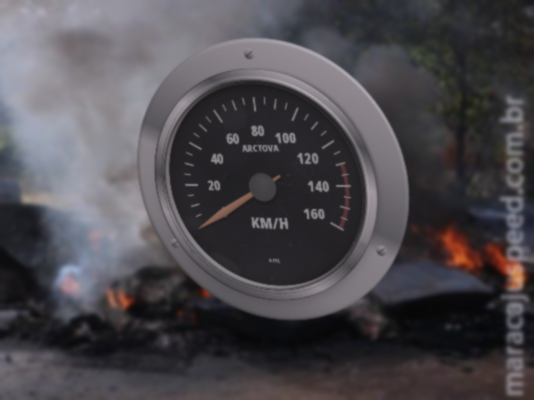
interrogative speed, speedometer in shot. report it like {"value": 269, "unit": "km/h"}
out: {"value": 0, "unit": "km/h"}
